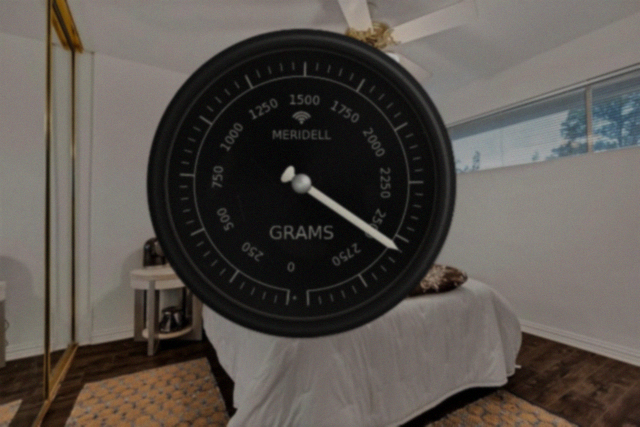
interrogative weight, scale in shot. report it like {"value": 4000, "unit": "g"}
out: {"value": 2550, "unit": "g"}
